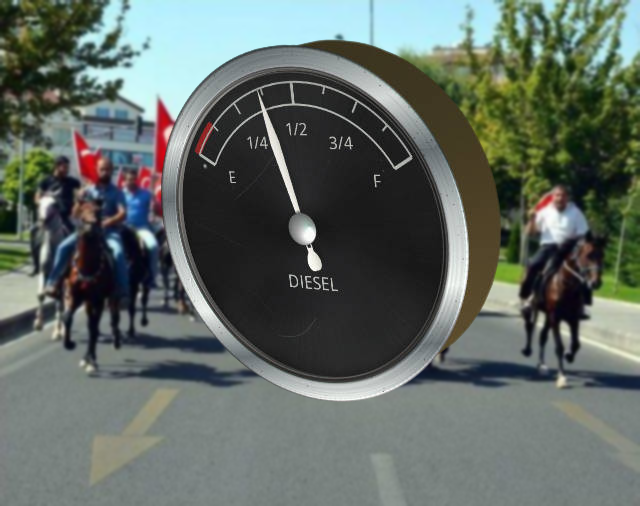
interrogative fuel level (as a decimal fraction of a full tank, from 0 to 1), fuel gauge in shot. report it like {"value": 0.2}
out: {"value": 0.375}
